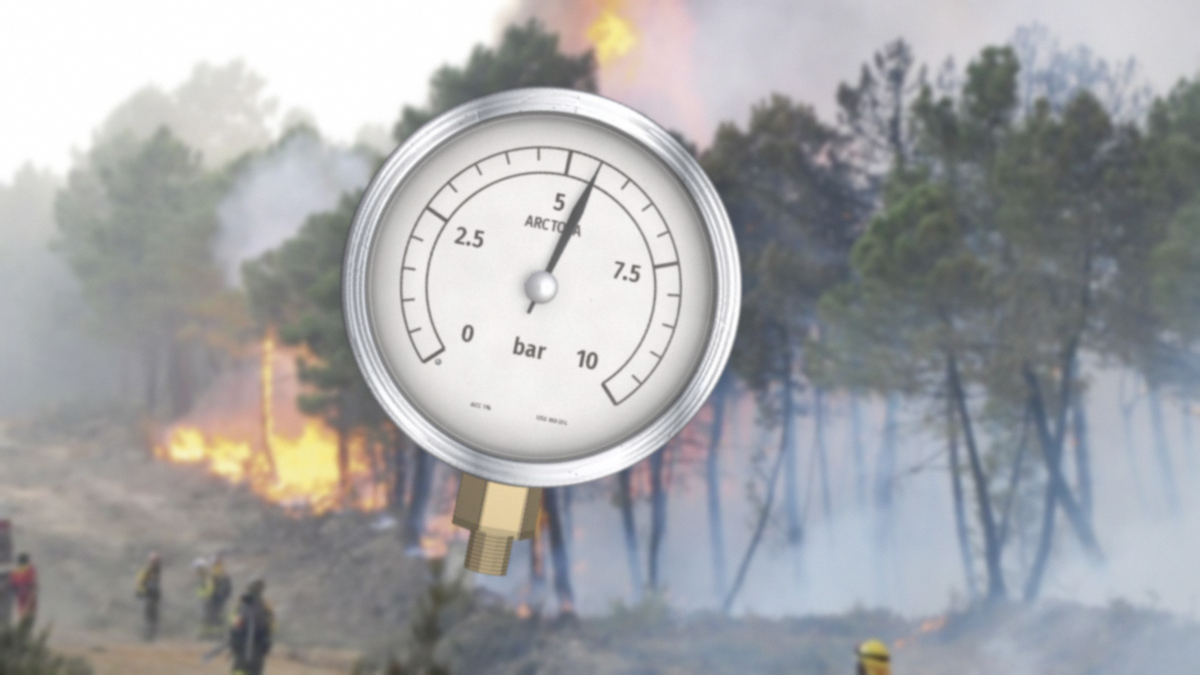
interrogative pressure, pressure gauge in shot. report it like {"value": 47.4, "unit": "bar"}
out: {"value": 5.5, "unit": "bar"}
